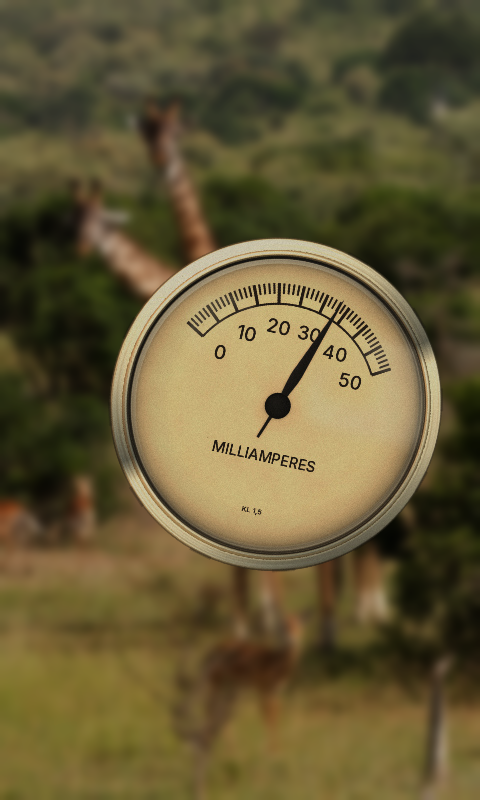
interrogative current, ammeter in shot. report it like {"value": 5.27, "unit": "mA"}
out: {"value": 33, "unit": "mA"}
